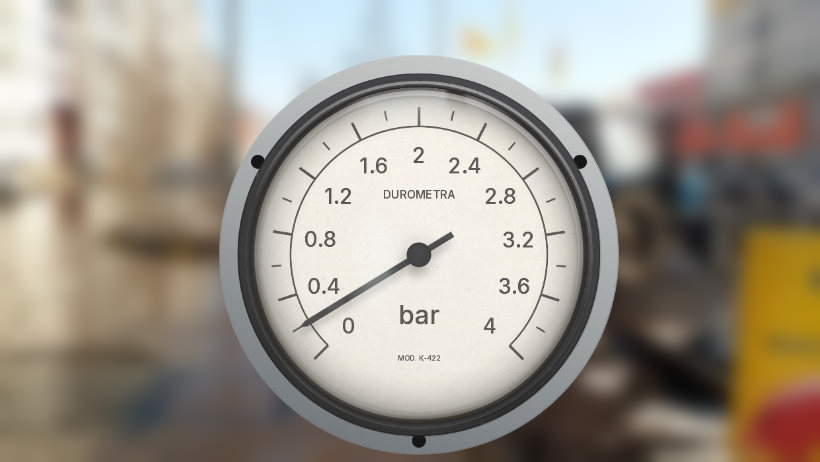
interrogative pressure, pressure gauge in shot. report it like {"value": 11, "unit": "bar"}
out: {"value": 0.2, "unit": "bar"}
